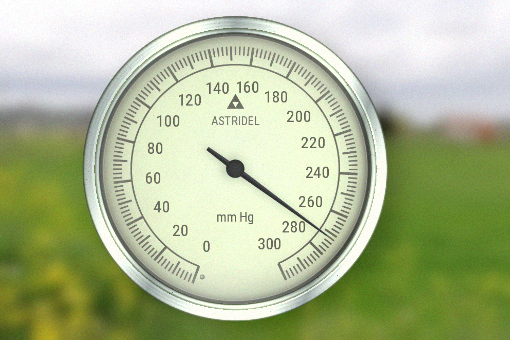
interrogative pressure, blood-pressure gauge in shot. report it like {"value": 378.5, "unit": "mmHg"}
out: {"value": 272, "unit": "mmHg"}
